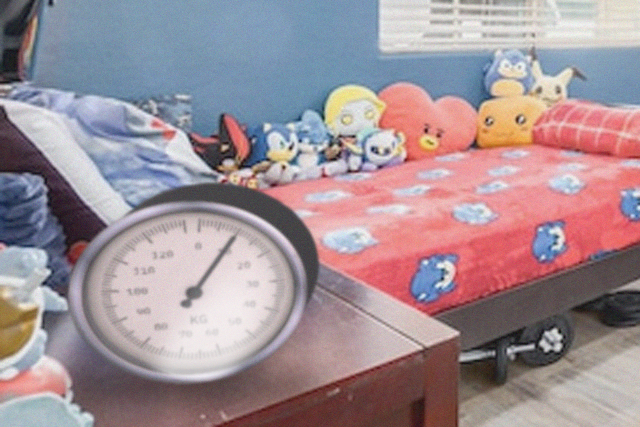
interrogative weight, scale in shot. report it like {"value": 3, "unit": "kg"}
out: {"value": 10, "unit": "kg"}
